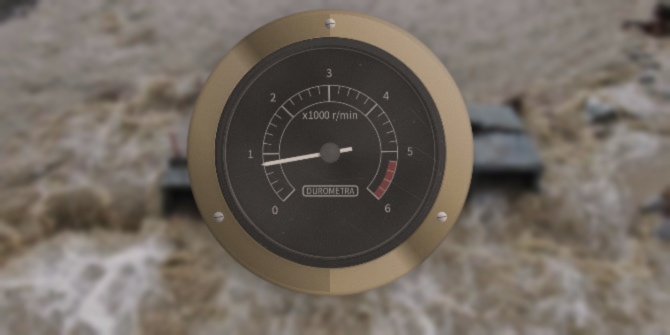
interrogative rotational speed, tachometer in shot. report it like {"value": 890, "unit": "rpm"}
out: {"value": 800, "unit": "rpm"}
